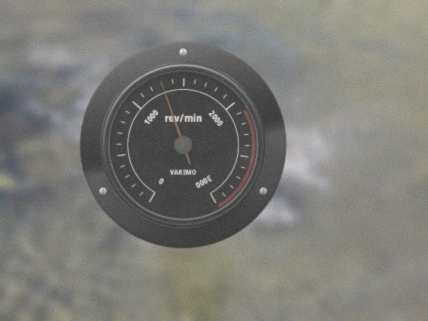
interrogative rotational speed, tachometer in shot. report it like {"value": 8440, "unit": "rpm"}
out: {"value": 1300, "unit": "rpm"}
